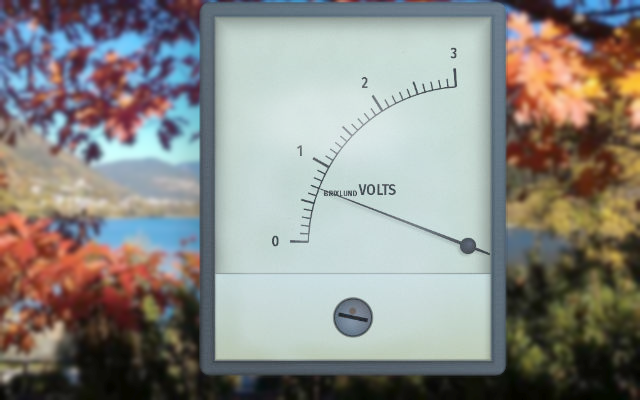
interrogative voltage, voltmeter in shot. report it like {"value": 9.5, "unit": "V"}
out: {"value": 0.7, "unit": "V"}
